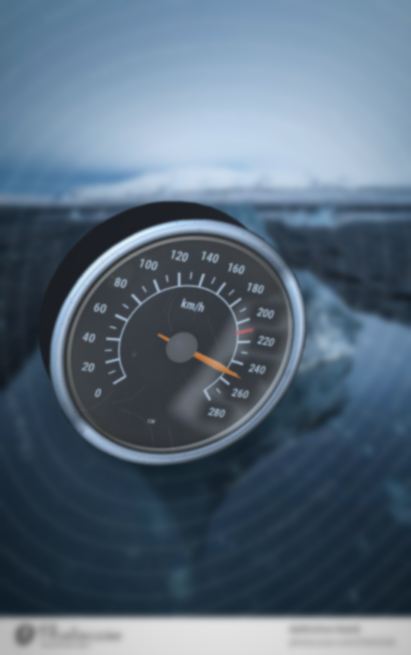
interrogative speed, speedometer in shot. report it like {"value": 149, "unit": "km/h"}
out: {"value": 250, "unit": "km/h"}
